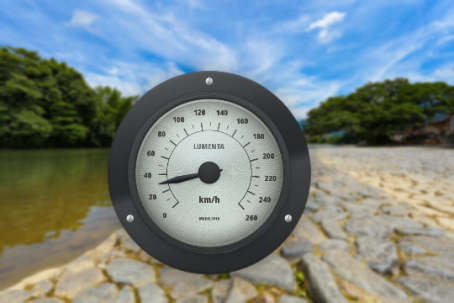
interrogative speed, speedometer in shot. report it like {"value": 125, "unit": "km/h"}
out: {"value": 30, "unit": "km/h"}
